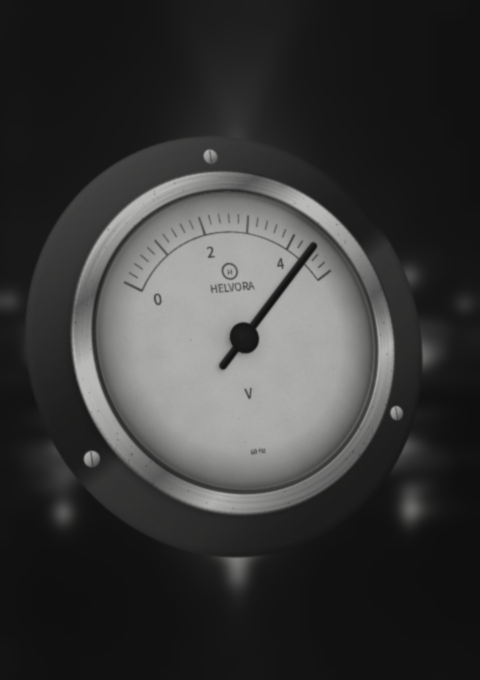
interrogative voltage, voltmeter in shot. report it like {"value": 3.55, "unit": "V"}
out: {"value": 4.4, "unit": "V"}
